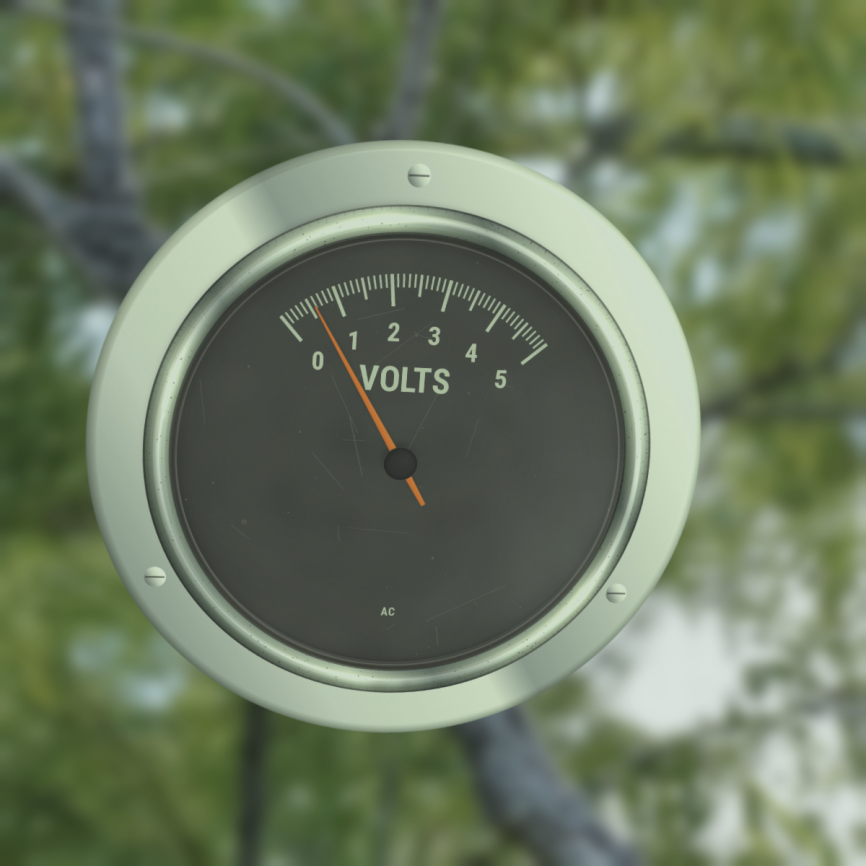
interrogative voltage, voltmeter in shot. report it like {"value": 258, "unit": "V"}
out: {"value": 0.6, "unit": "V"}
